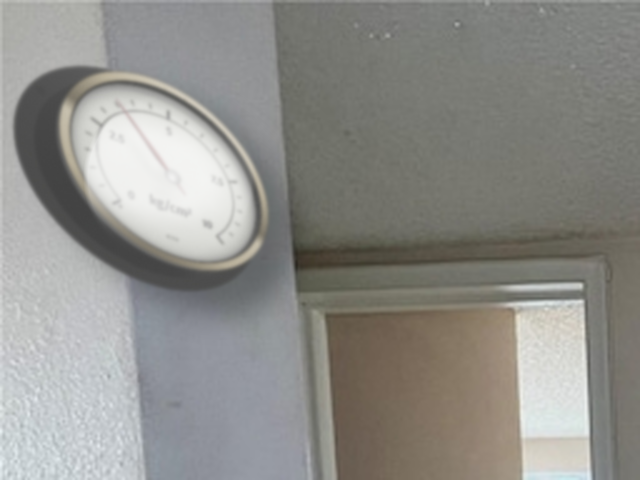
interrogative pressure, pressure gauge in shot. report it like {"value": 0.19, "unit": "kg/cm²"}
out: {"value": 3.5, "unit": "kg/cm²"}
